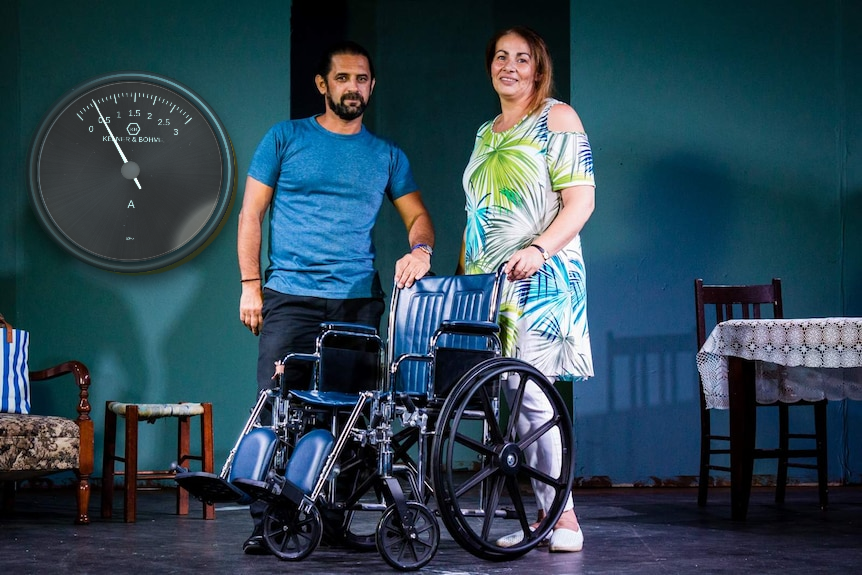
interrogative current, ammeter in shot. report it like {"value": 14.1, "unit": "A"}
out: {"value": 0.5, "unit": "A"}
